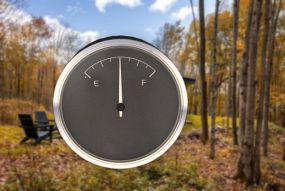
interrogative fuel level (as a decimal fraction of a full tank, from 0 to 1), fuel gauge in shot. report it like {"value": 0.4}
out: {"value": 0.5}
